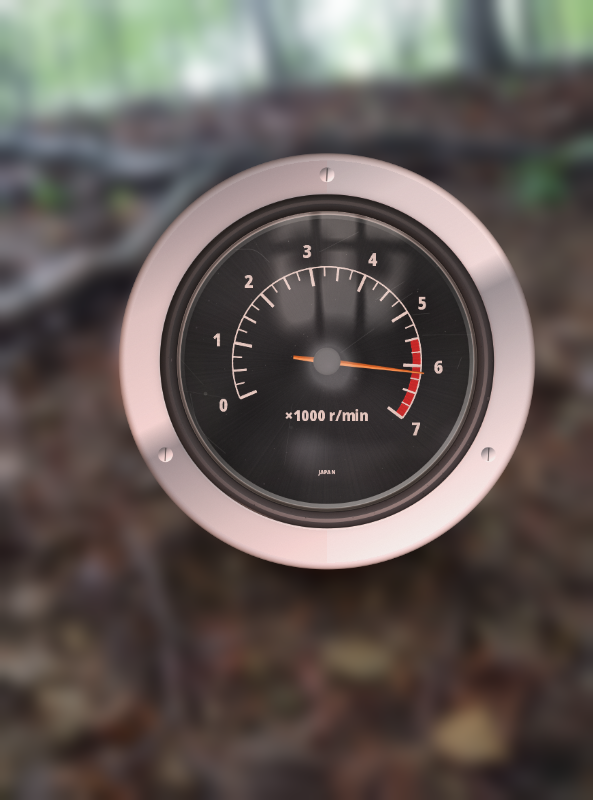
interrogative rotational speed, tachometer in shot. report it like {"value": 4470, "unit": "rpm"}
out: {"value": 6125, "unit": "rpm"}
